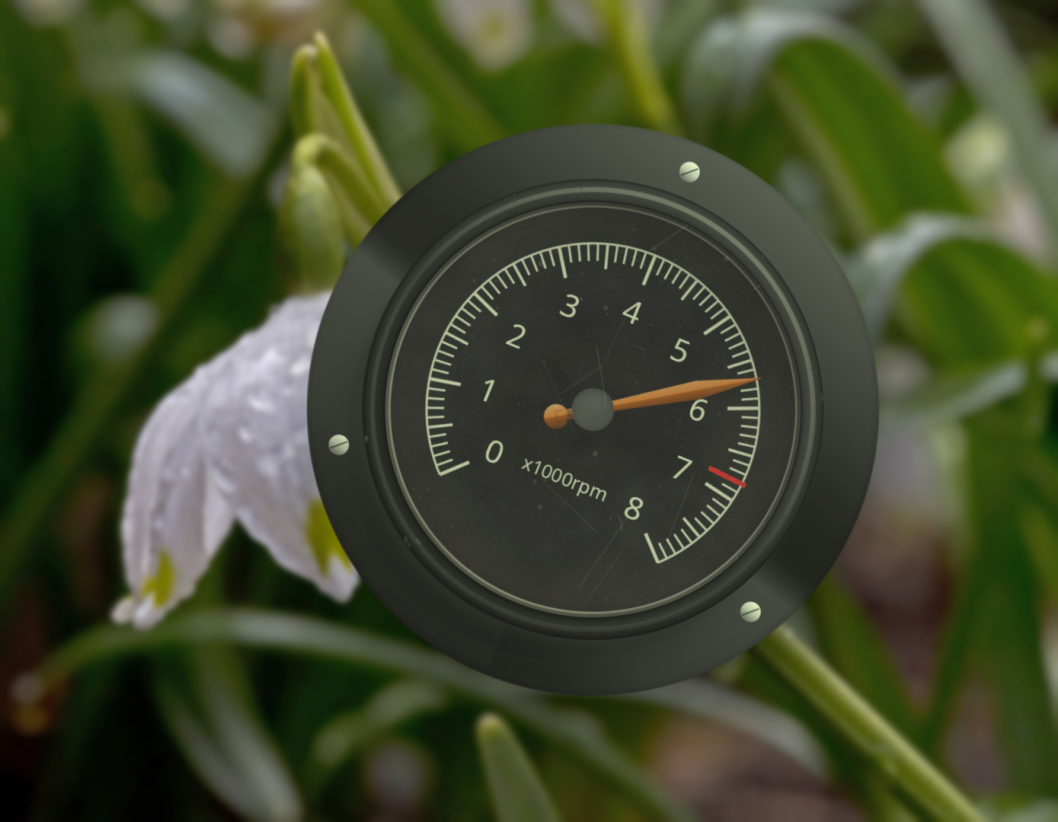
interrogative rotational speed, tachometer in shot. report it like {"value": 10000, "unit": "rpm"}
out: {"value": 5700, "unit": "rpm"}
